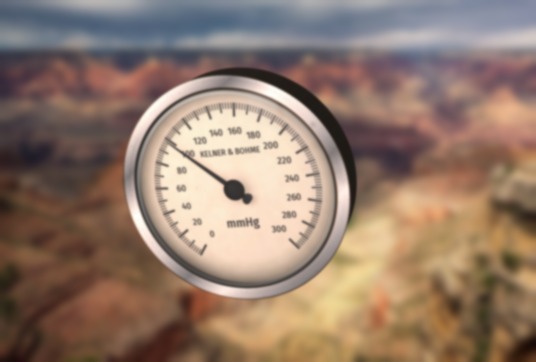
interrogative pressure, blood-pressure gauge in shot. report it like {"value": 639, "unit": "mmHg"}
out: {"value": 100, "unit": "mmHg"}
